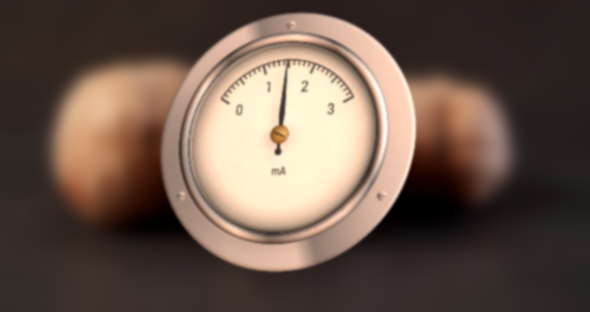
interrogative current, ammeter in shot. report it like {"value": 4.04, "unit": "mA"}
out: {"value": 1.5, "unit": "mA"}
